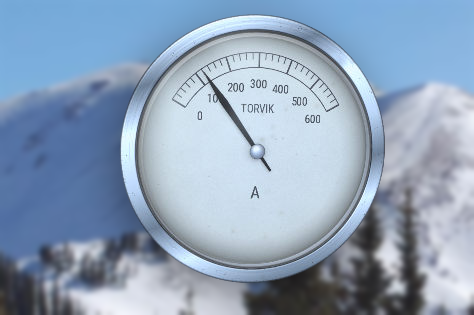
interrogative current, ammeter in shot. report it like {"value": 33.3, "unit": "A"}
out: {"value": 120, "unit": "A"}
